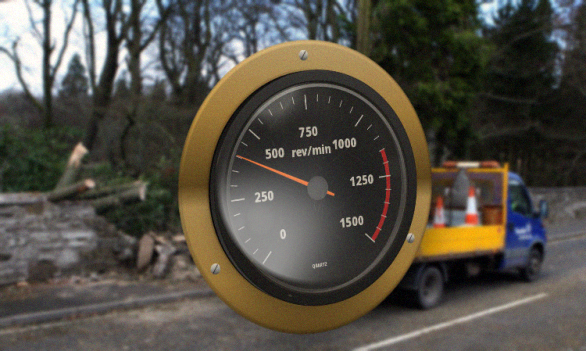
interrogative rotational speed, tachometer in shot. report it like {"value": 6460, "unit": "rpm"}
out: {"value": 400, "unit": "rpm"}
